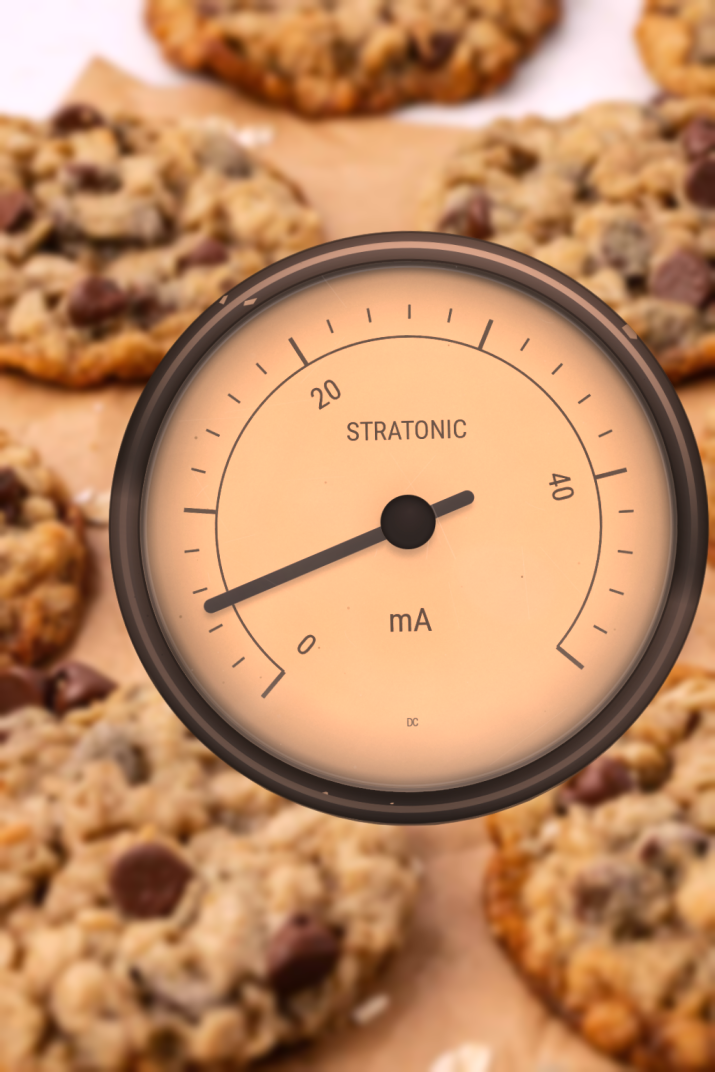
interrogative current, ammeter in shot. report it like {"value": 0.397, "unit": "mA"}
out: {"value": 5, "unit": "mA"}
